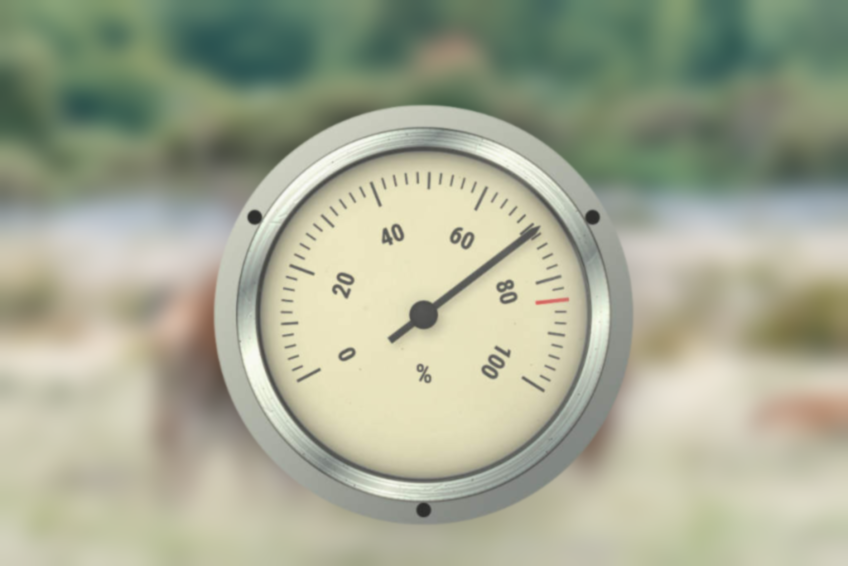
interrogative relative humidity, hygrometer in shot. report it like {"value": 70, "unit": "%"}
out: {"value": 71, "unit": "%"}
